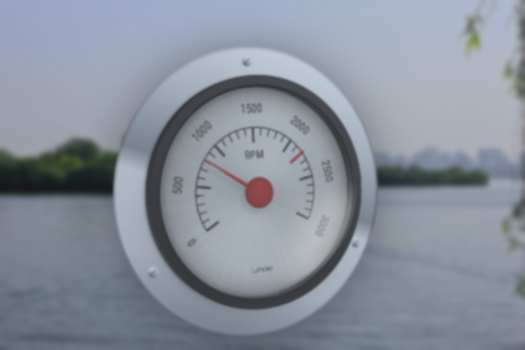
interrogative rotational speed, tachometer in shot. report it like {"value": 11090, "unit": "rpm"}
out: {"value": 800, "unit": "rpm"}
